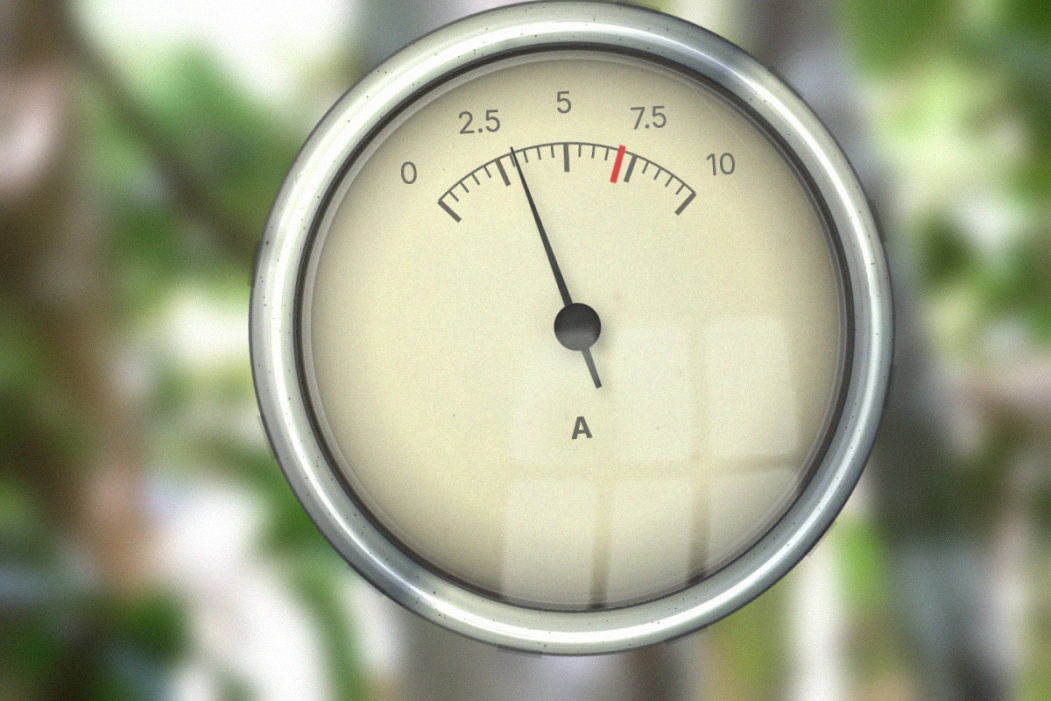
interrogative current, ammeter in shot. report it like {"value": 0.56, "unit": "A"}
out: {"value": 3, "unit": "A"}
